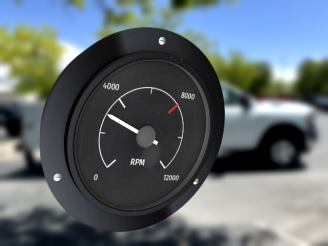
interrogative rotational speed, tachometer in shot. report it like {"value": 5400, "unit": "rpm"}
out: {"value": 3000, "unit": "rpm"}
